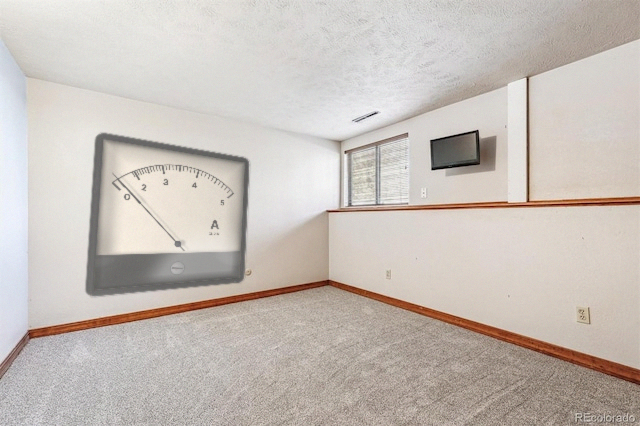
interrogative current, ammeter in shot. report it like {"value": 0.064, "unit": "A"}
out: {"value": 1, "unit": "A"}
